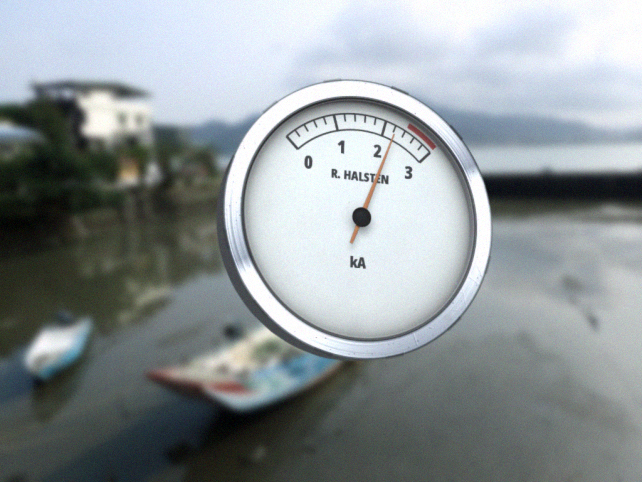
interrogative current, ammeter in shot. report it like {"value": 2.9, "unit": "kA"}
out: {"value": 2.2, "unit": "kA"}
